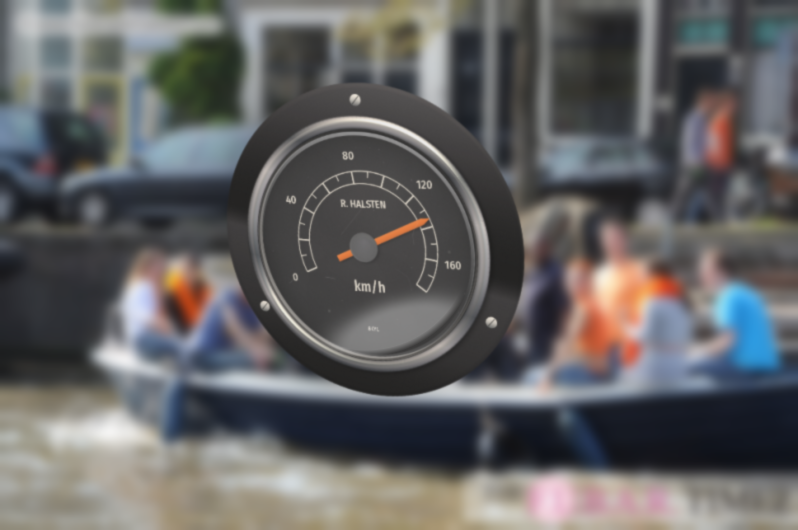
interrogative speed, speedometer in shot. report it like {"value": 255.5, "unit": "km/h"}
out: {"value": 135, "unit": "km/h"}
